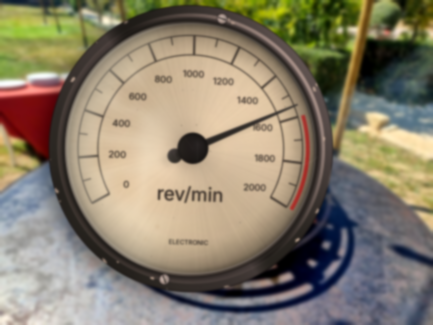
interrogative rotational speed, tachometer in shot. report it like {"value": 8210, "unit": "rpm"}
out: {"value": 1550, "unit": "rpm"}
